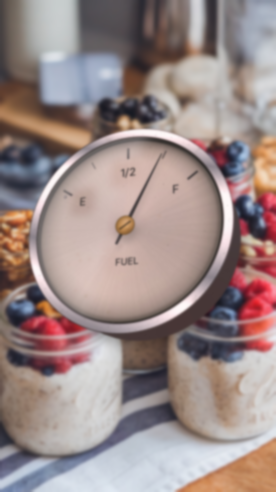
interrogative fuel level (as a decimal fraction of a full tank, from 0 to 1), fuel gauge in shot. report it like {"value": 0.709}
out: {"value": 0.75}
